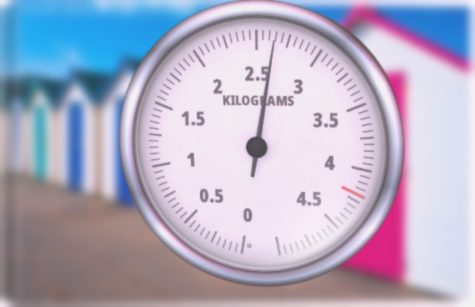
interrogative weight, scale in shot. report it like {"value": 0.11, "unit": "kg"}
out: {"value": 2.65, "unit": "kg"}
